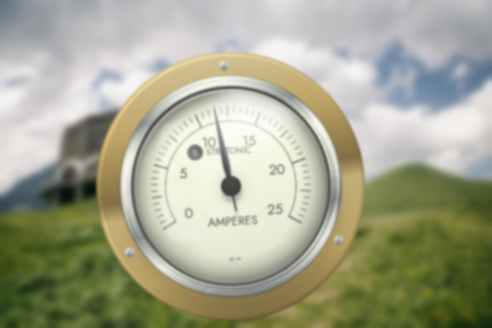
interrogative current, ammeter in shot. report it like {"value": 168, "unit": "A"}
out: {"value": 11.5, "unit": "A"}
